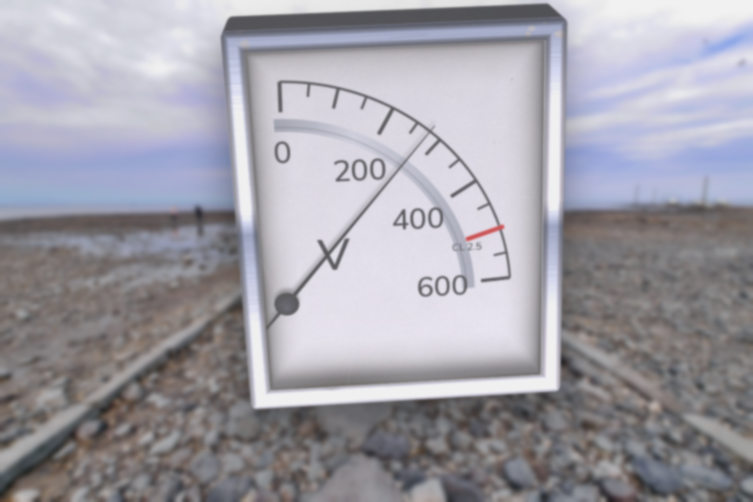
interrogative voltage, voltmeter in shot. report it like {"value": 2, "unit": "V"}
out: {"value": 275, "unit": "V"}
